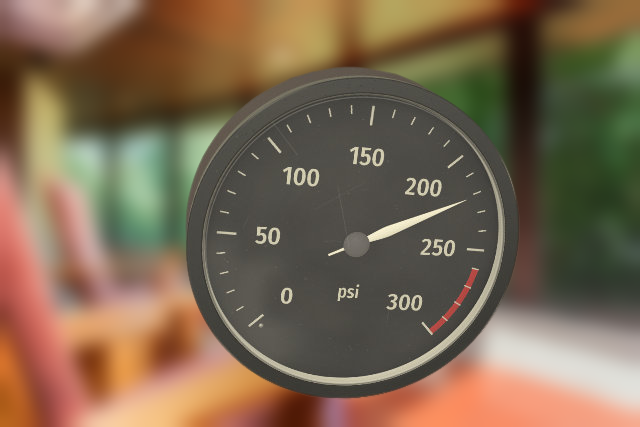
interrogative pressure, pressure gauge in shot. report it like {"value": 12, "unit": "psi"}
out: {"value": 220, "unit": "psi"}
